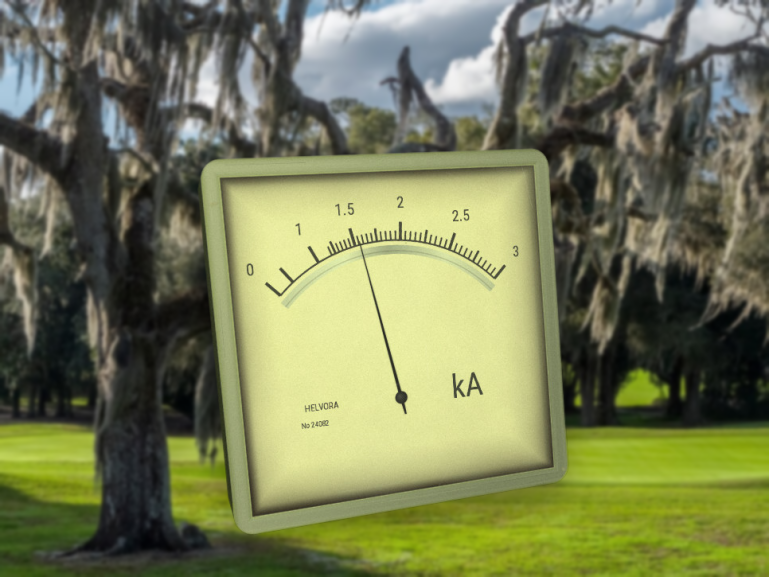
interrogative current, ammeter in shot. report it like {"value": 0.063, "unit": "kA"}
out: {"value": 1.55, "unit": "kA"}
